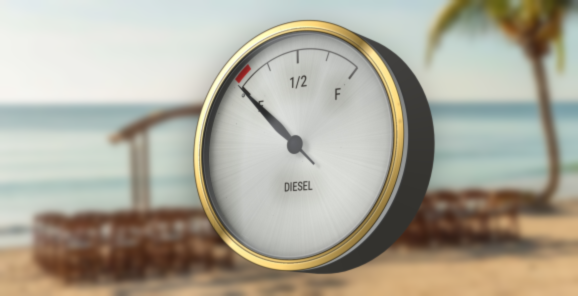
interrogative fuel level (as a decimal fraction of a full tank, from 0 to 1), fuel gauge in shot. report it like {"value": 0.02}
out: {"value": 0}
